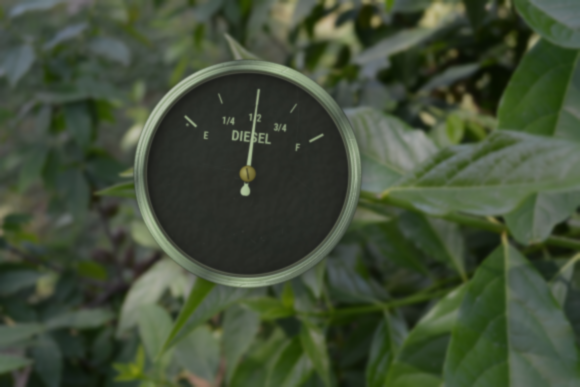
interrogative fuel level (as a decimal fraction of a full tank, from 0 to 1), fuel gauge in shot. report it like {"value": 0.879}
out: {"value": 0.5}
